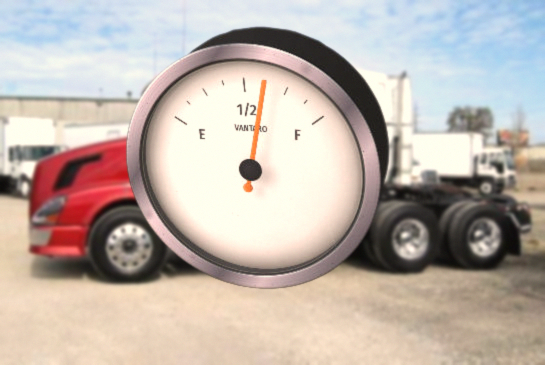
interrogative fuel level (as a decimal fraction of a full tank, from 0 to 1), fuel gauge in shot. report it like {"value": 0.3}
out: {"value": 0.625}
